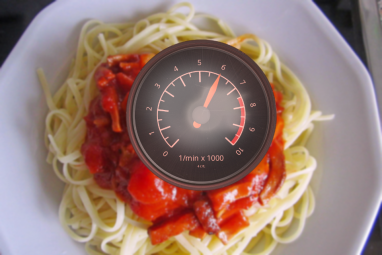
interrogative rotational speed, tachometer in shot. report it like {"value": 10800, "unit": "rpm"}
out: {"value": 6000, "unit": "rpm"}
